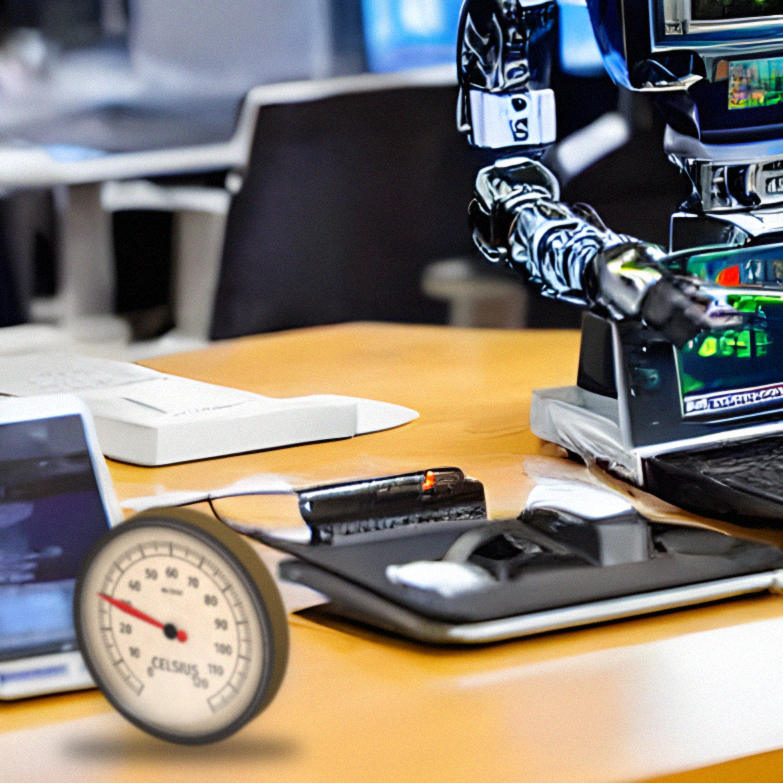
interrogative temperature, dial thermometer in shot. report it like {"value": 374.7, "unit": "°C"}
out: {"value": 30, "unit": "°C"}
